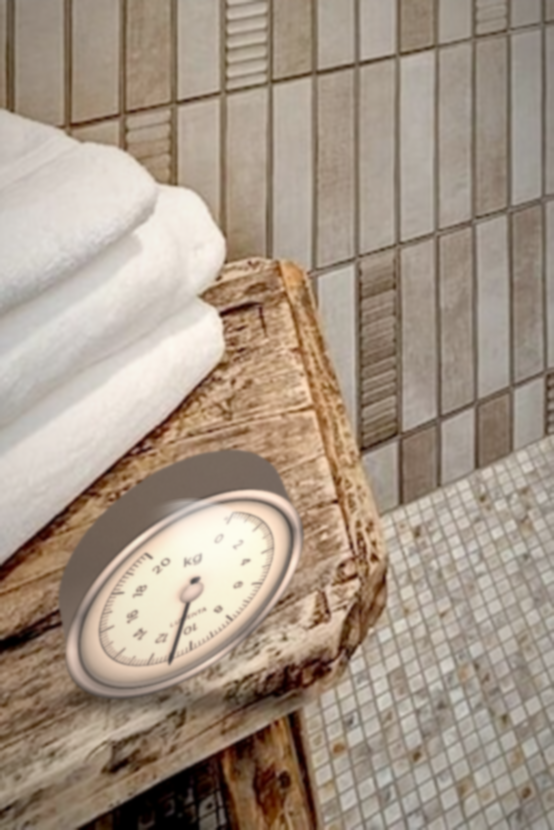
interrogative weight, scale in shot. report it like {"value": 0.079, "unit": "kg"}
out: {"value": 11, "unit": "kg"}
